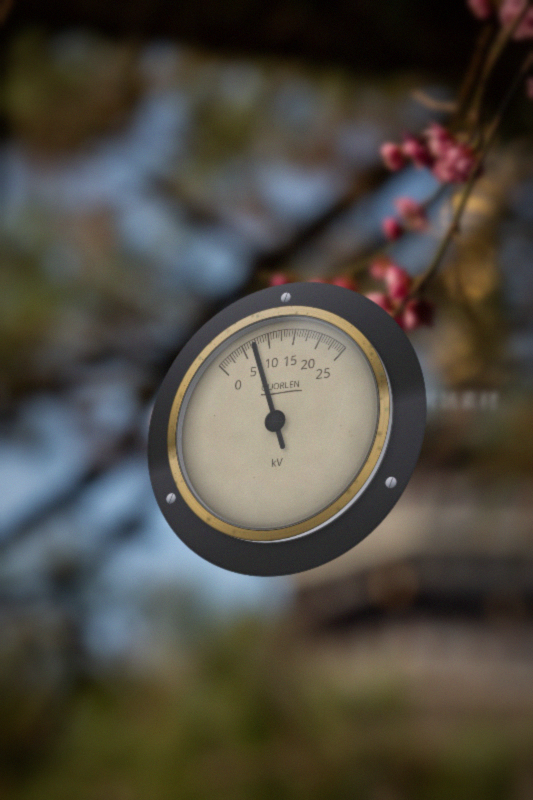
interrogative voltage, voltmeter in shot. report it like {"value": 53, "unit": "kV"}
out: {"value": 7.5, "unit": "kV"}
